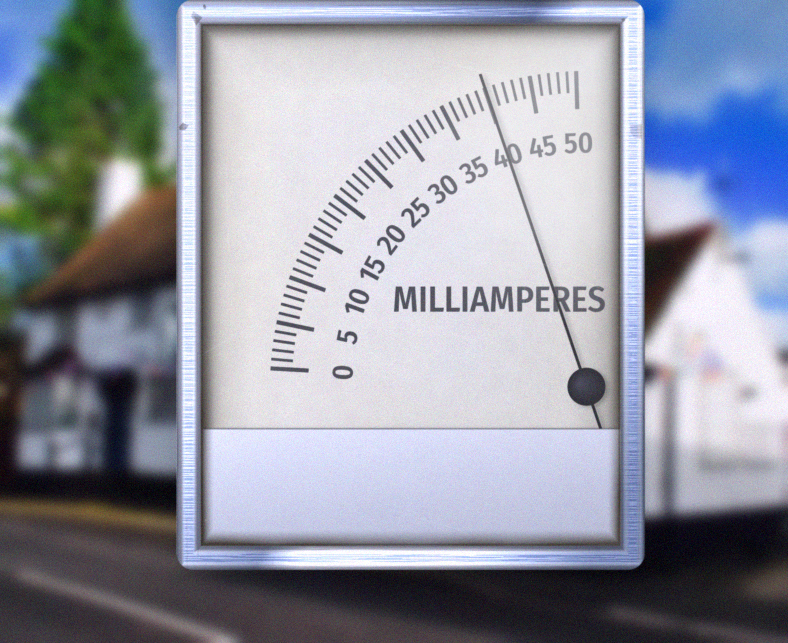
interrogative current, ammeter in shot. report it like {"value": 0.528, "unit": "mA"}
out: {"value": 40, "unit": "mA"}
